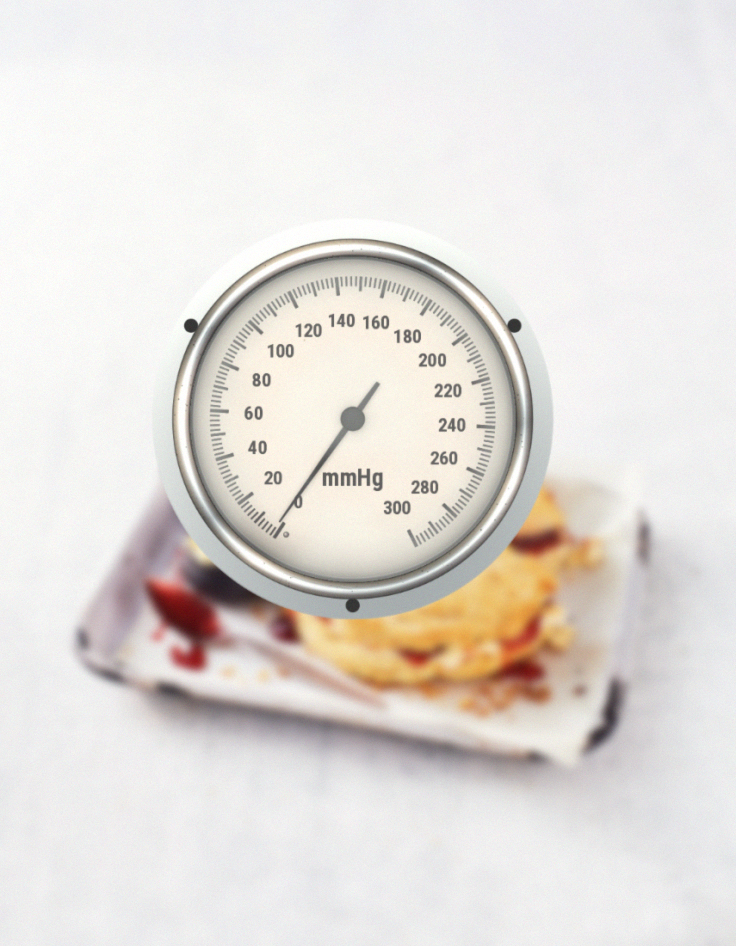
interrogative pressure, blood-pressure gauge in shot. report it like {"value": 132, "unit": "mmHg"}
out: {"value": 2, "unit": "mmHg"}
